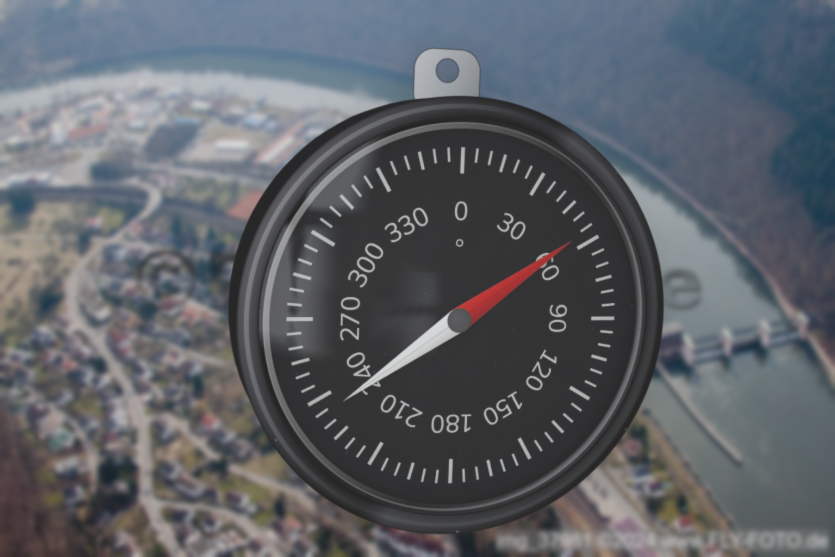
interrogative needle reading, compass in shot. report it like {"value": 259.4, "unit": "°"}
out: {"value": 55, "unit": "°"}
